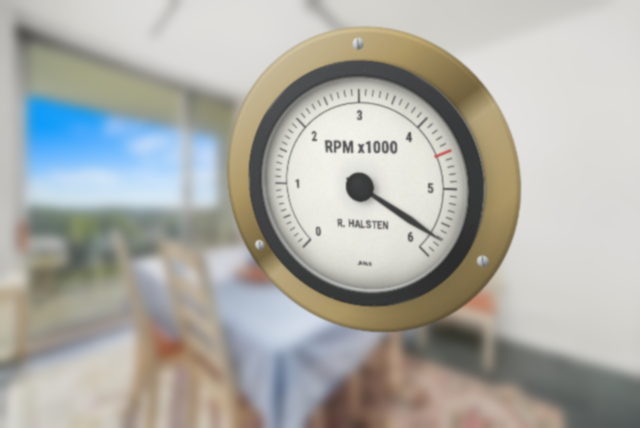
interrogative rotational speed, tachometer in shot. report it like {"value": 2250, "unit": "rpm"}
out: {"value": 5700, "unit": "rpm"}
